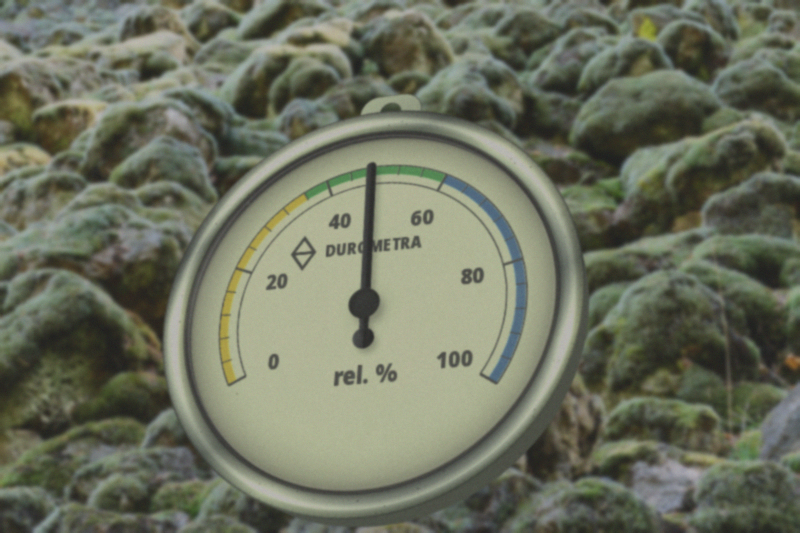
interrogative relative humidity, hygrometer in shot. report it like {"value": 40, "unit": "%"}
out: {"value": 48, "unit": "%"}
